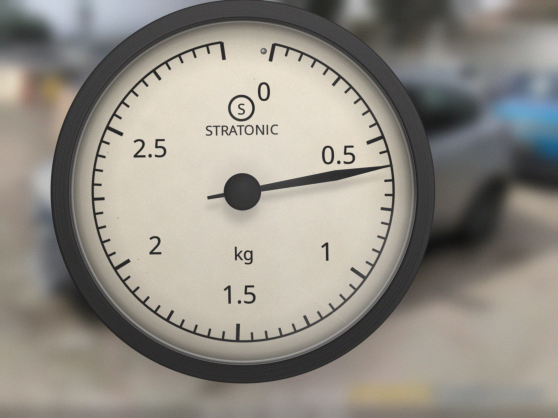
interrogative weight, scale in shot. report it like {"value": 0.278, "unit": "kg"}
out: {"value": 0.6, "unit": "kg"}
